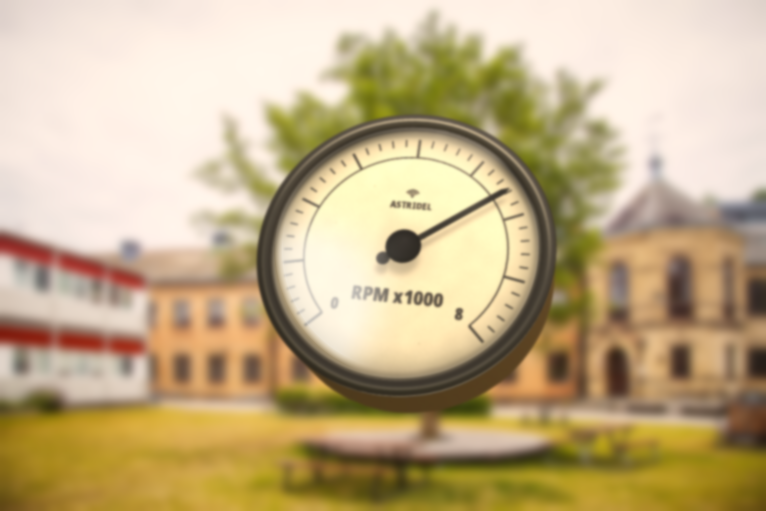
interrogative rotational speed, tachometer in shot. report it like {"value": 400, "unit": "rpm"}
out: {"value": 5600, "unit": "rpm"}
